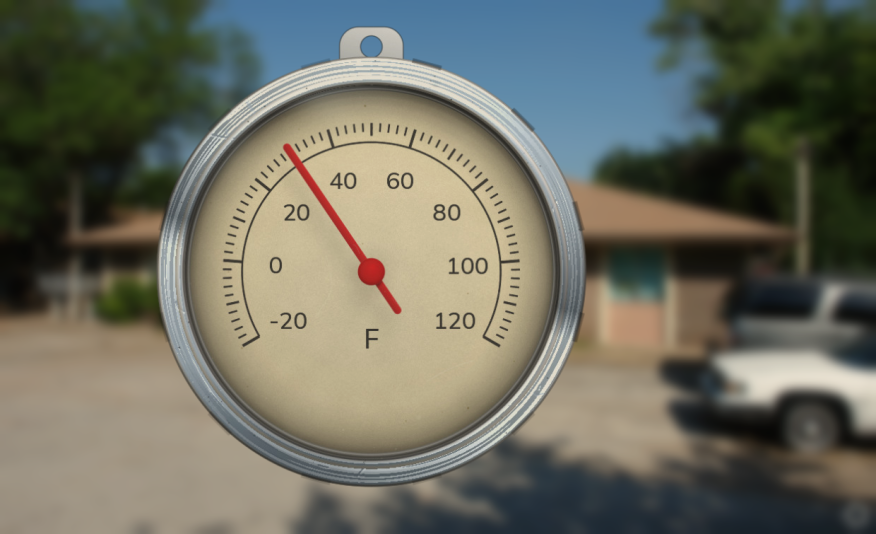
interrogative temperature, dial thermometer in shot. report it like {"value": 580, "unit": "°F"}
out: {"value": 30, "unit": "°F"}
